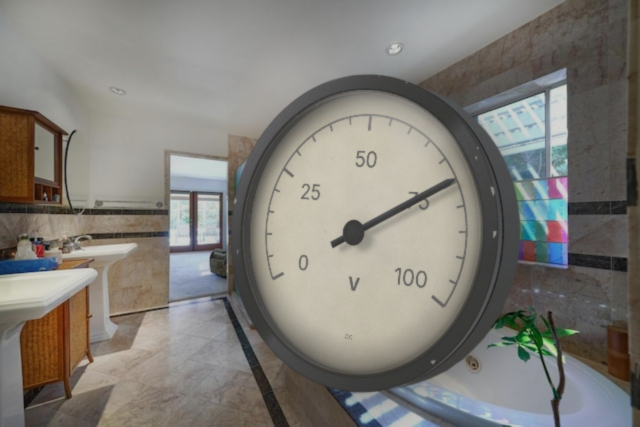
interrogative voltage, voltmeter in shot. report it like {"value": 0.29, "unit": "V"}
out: {"value": 75, "unit": "V"}
